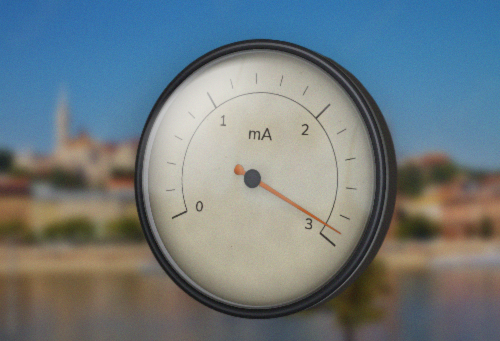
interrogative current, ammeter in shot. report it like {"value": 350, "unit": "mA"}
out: {"value": 2.9, "unit": "mA"}
